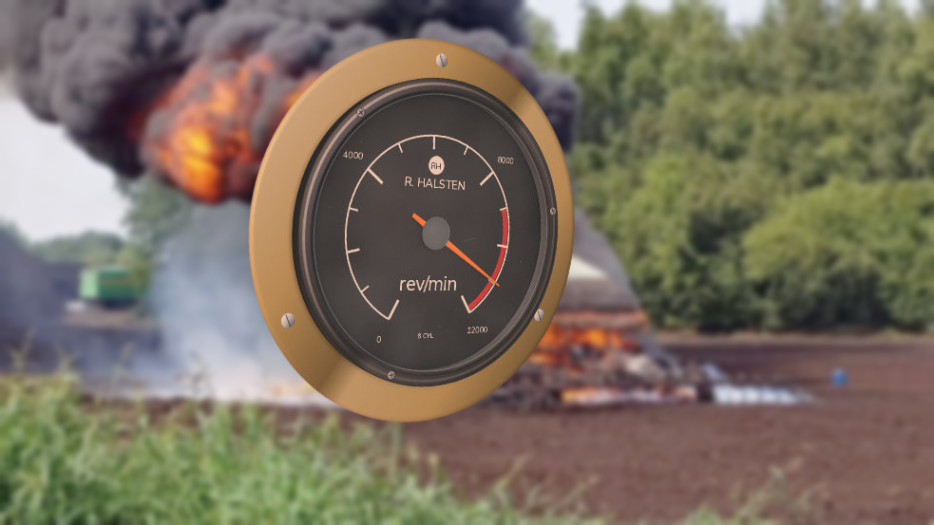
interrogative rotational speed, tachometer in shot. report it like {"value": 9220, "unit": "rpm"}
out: {"value": 11000, "unit": "rpm"}
